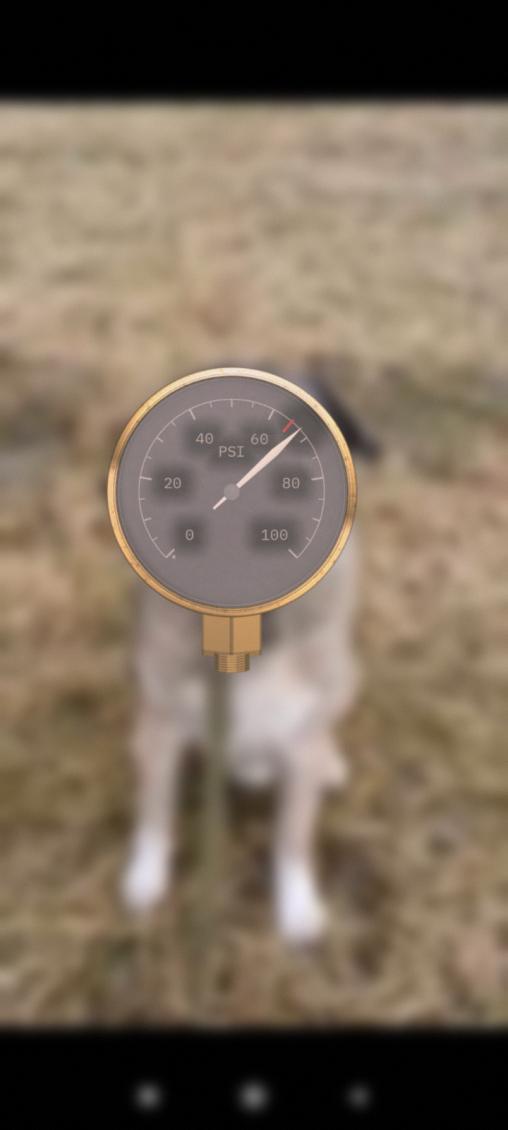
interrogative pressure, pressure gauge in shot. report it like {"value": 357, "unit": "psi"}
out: {"value": 67.5, "unit": "psi"}
